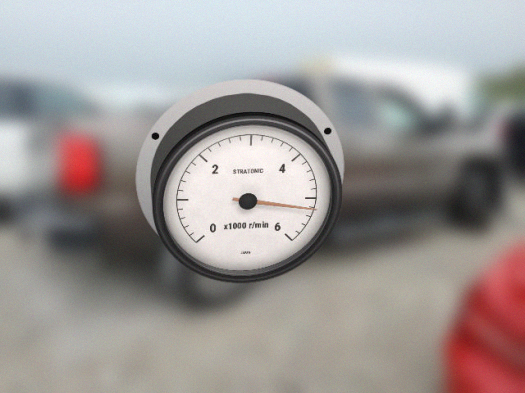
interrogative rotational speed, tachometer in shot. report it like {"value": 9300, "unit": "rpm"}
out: {"value": 5200, "unit": "rpm"}
